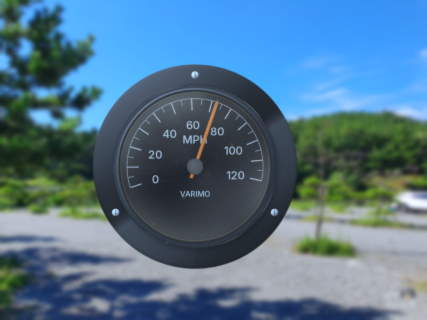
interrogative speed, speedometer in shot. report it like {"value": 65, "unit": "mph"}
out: {"value": 72.5, "unit": "mph"}
